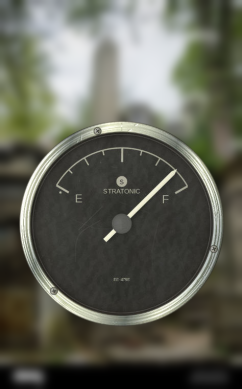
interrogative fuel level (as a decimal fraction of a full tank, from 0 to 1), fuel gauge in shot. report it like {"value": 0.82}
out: {"value": 0.875}
